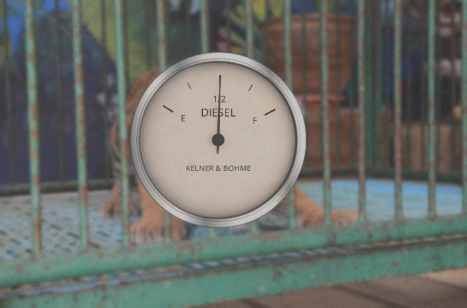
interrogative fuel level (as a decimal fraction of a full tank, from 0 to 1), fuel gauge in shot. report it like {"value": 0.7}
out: {"value": 0.5}
